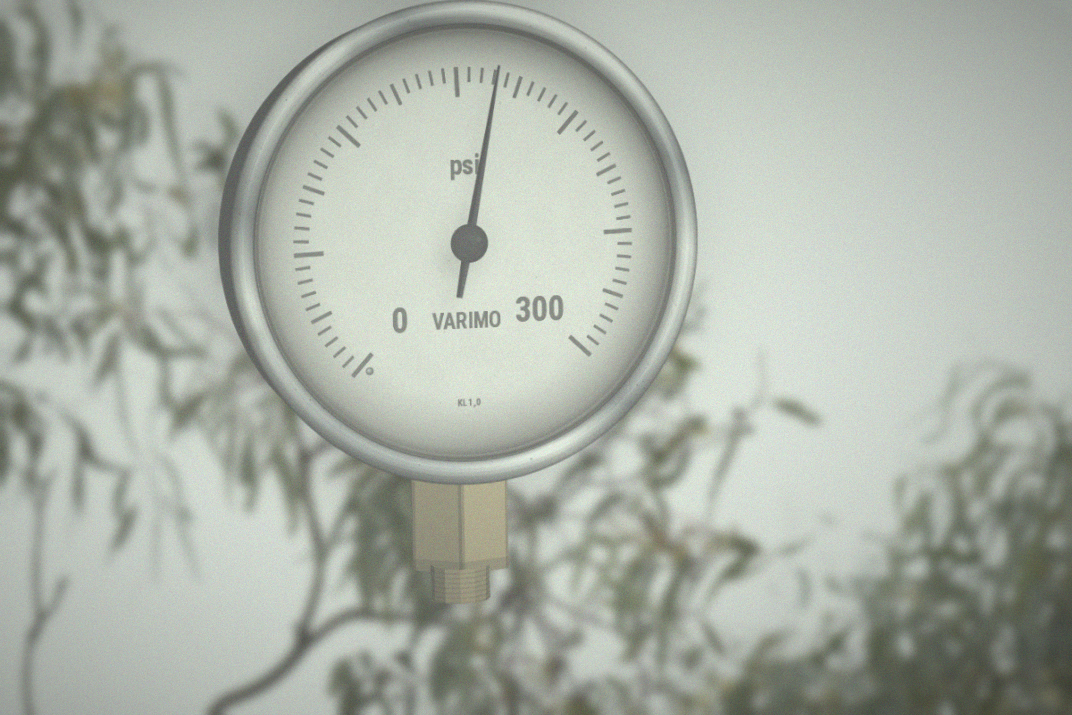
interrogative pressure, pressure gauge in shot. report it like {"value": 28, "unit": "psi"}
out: {"value": 165, "unit": "psi"}
